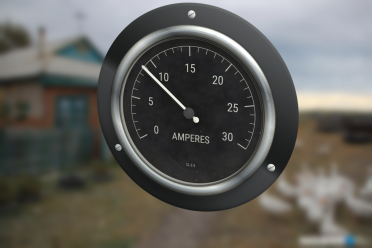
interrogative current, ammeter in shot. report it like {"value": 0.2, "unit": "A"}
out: {"value": 9, "unit": "A"}
